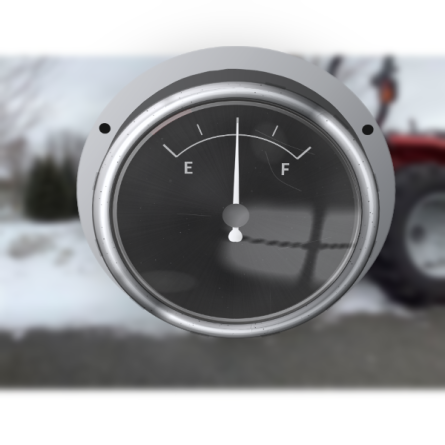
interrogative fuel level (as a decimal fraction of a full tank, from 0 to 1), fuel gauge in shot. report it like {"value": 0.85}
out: {"value": 0.5}
